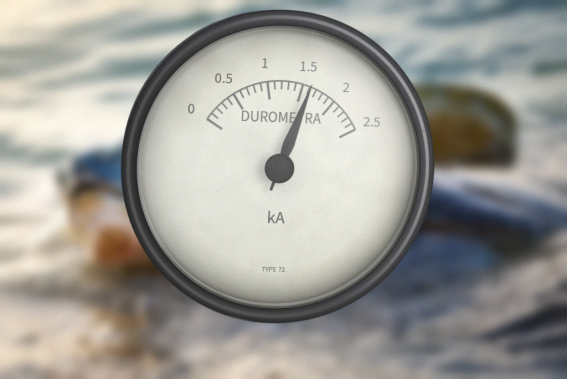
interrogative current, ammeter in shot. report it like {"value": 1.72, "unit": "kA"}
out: {"value": 1.6, "unit": "kA"}
